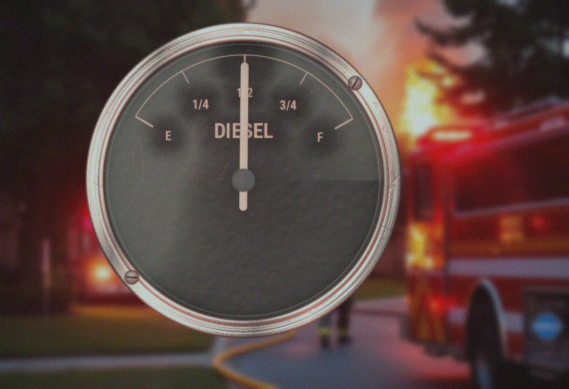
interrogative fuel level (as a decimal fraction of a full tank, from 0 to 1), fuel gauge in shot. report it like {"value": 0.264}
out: {"value": 0.5}
